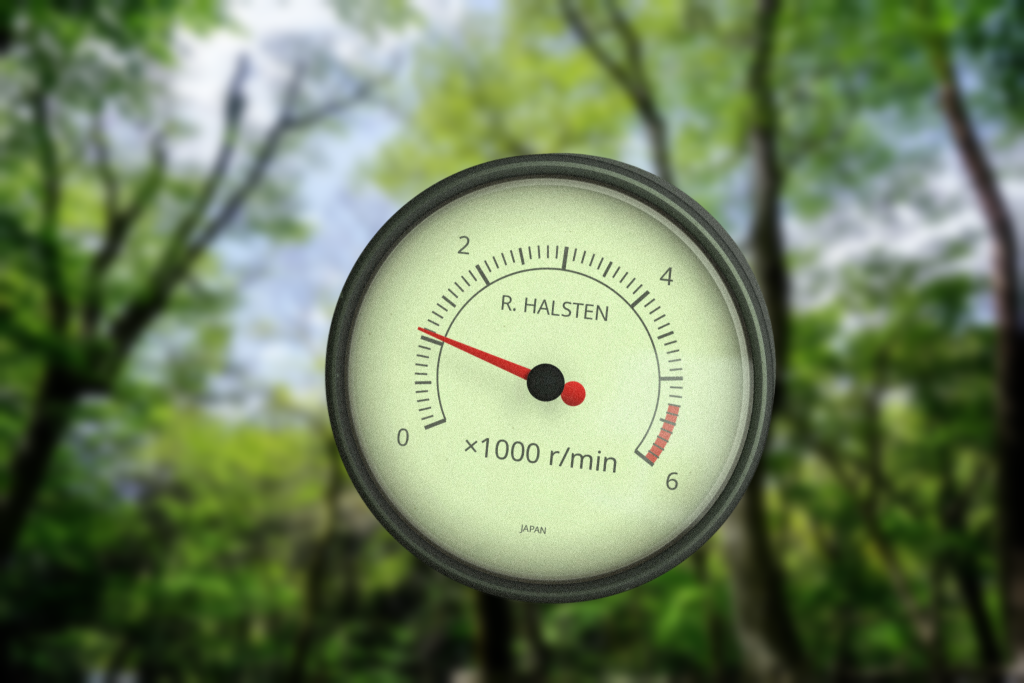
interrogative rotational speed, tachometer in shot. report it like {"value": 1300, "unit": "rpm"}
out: {"value": 1100, "unit": "rpm"}
